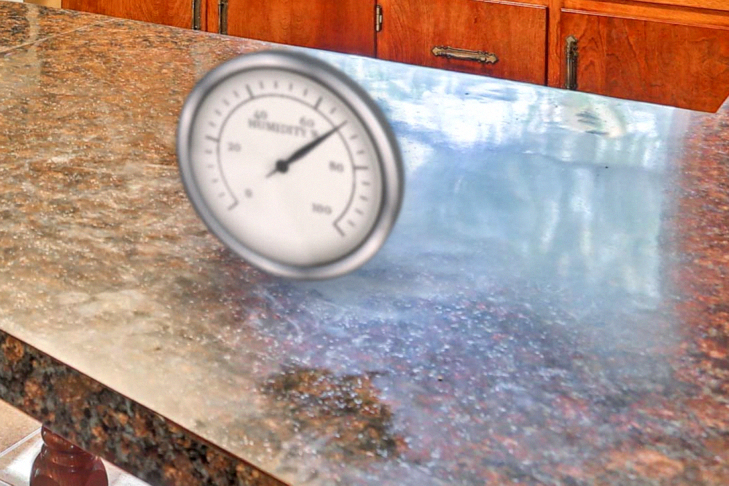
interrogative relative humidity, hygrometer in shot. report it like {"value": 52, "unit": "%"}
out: {"value": 68, "unit": "%"}
